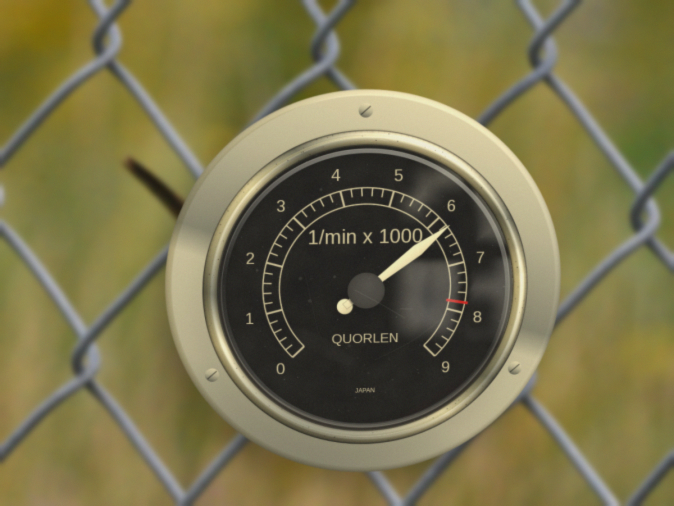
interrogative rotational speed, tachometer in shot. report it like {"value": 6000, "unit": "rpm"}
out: {"value": 6200, "unit": "rpm"}
